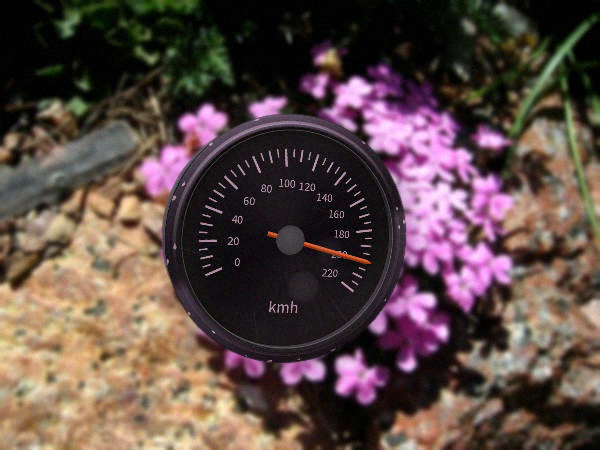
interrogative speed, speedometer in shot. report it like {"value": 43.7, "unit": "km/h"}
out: {"value": 200, "unit": "km/h"}
